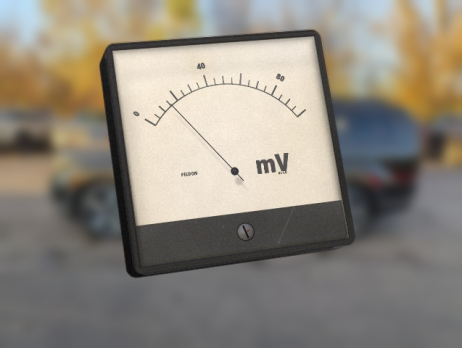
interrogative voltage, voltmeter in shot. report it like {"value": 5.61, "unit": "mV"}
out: {"value": 15, "unit": "mV"}
